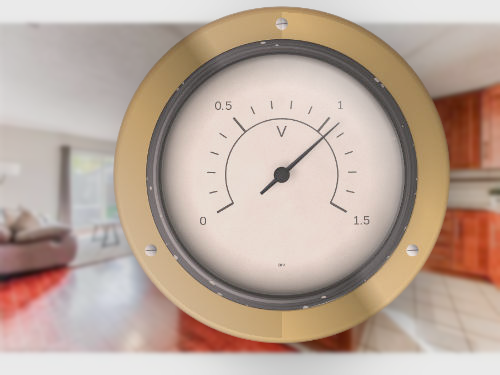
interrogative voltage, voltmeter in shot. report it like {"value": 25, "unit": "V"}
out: {"value": 1.05, "unit": "V"}
